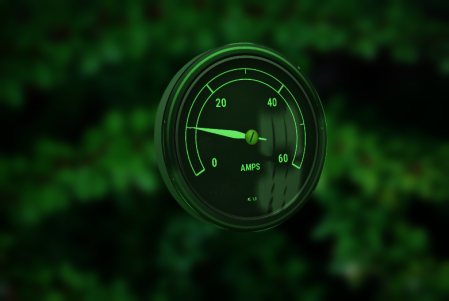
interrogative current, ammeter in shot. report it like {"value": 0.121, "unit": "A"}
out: {"value": 10, "unit": "A"}
